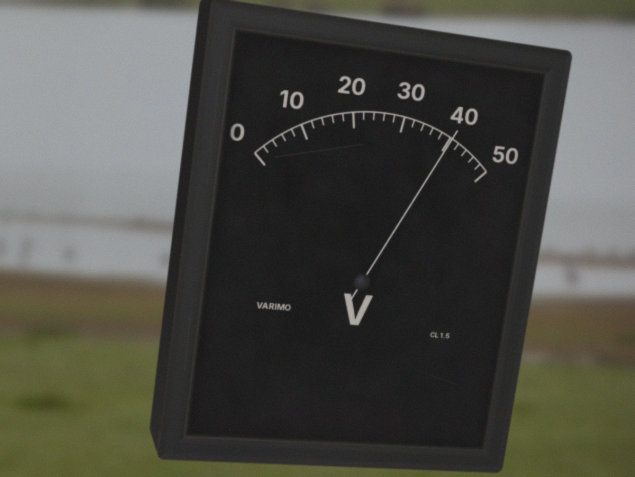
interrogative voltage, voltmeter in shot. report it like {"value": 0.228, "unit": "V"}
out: {"value": 40, "unit": "V"}
